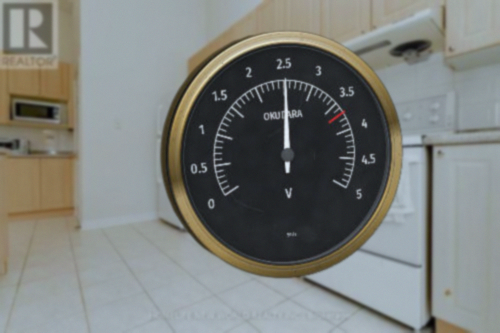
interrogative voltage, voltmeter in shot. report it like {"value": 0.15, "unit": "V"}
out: {"value": 2.5, "unit": "V"}
